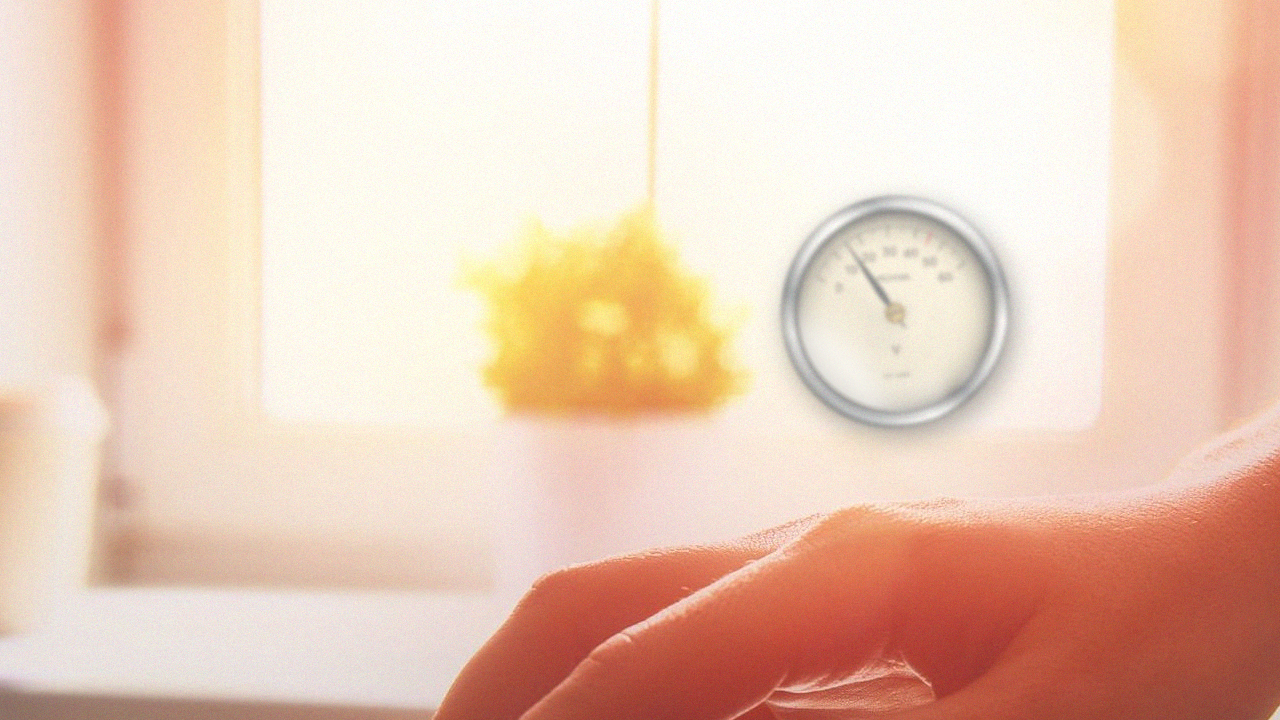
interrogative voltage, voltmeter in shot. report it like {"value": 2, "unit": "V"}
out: {"value": 15, "unit": "V"}
